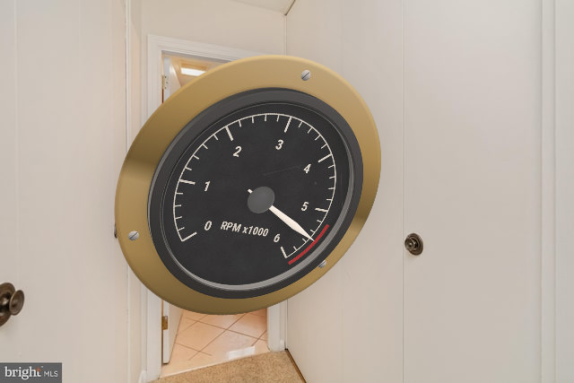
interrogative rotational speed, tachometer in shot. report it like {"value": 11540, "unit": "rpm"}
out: {"value": 5500, "unit": "rpm"}
